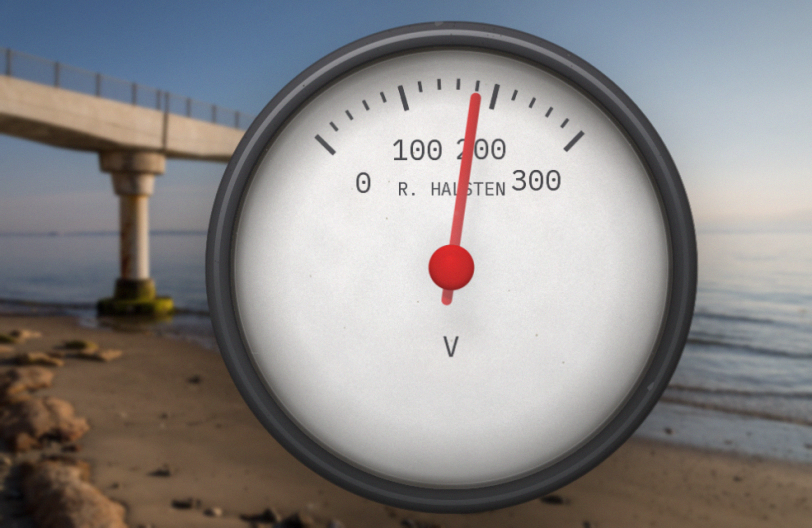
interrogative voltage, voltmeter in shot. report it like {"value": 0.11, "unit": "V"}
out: {"value": 180, "unit": "V"}
